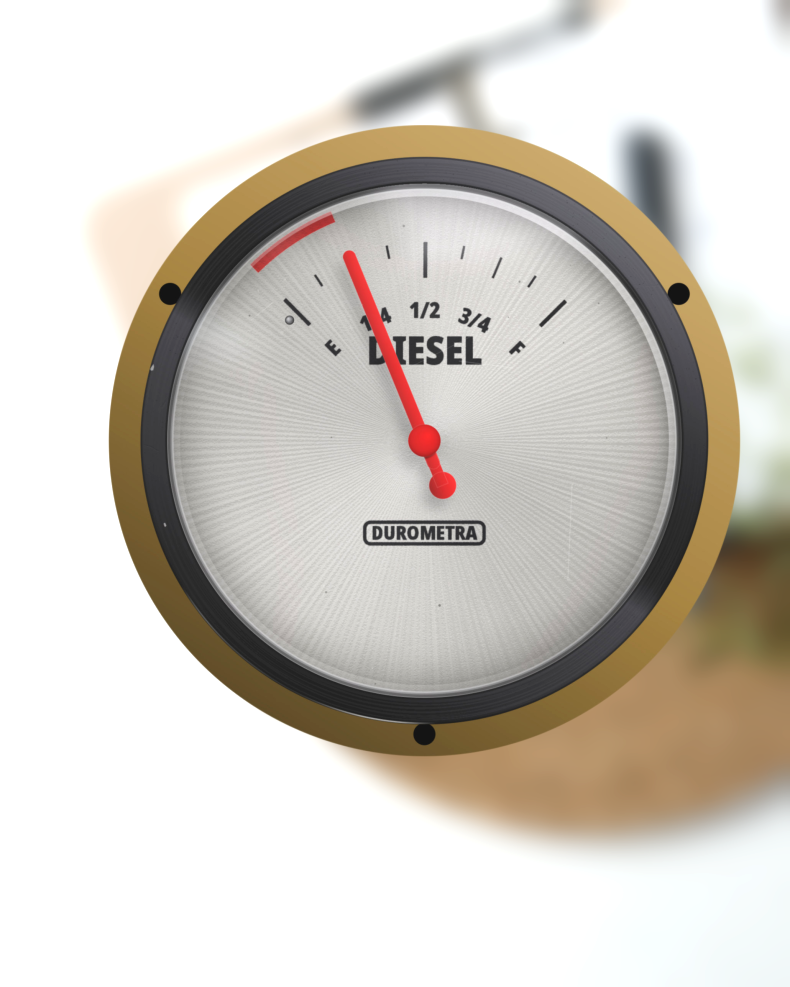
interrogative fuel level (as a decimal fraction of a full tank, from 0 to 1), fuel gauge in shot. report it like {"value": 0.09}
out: {"value": 0.25}
